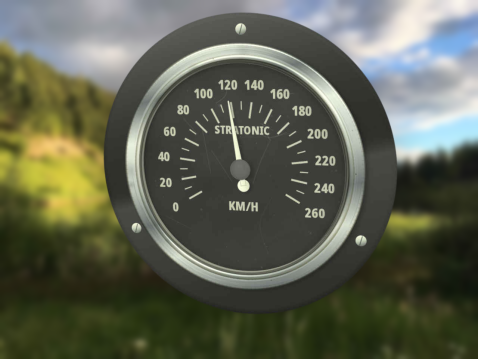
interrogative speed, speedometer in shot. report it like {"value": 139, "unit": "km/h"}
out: {"value": 120, "unit": "km/h"}
